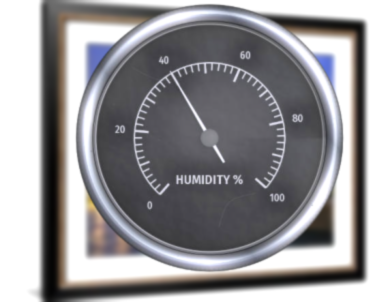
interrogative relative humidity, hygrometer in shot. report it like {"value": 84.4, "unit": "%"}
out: {"value": 40, "unit": "%"}
